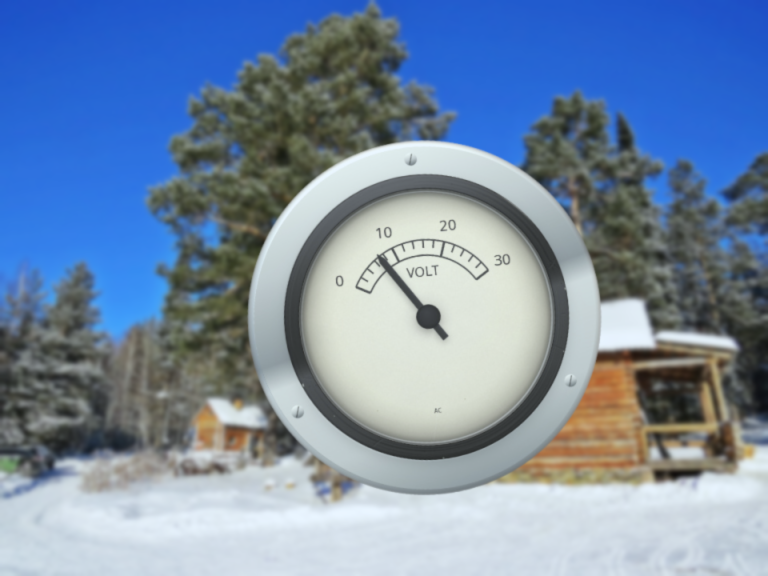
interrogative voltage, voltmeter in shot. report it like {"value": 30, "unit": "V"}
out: {"value": 7, "unit": "V"}
